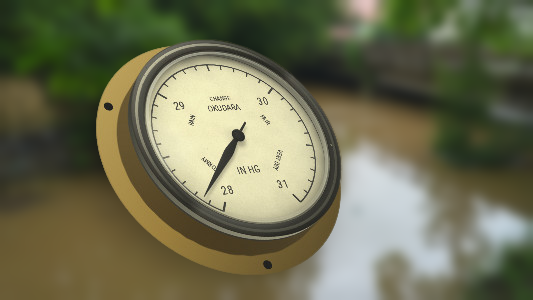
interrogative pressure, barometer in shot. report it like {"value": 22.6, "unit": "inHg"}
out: {"value": 28.15, "unit": "inHg"}
